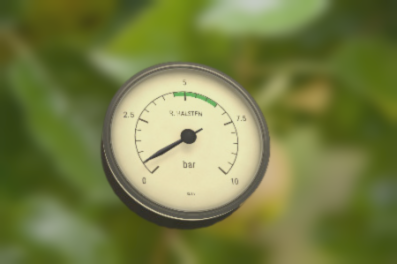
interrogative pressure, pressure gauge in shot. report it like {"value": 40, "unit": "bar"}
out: {"value": 0.5, "unit": "bar"}
